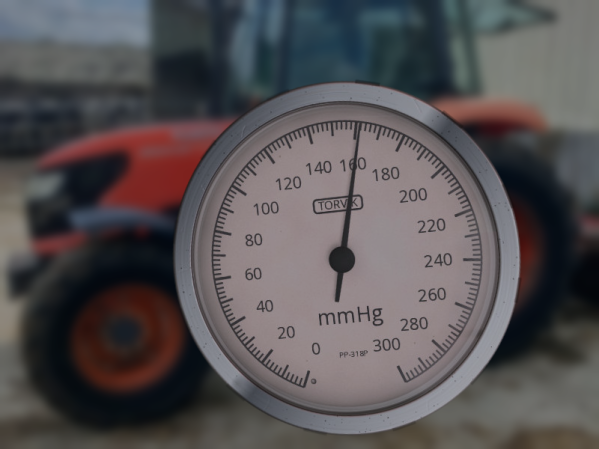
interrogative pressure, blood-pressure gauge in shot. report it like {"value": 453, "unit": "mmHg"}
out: {"value": 162, "unit": "mmHg"}
